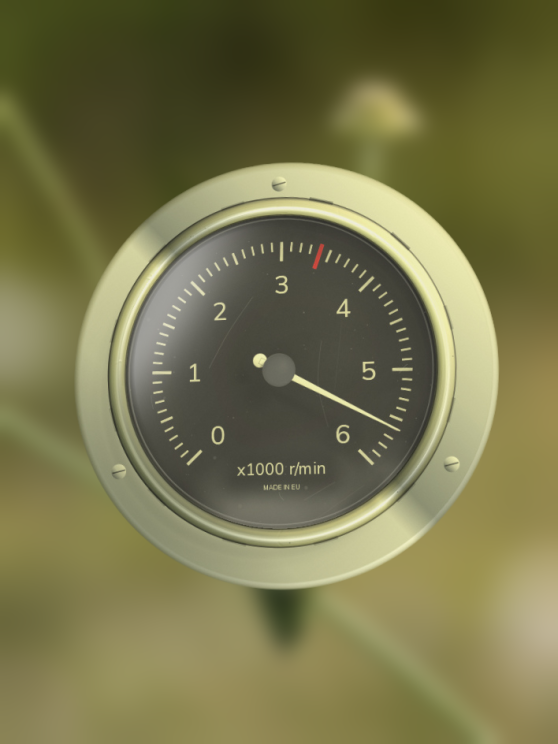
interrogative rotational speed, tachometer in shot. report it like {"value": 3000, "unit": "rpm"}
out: {"value": 5600, "unit": "rpm"}
